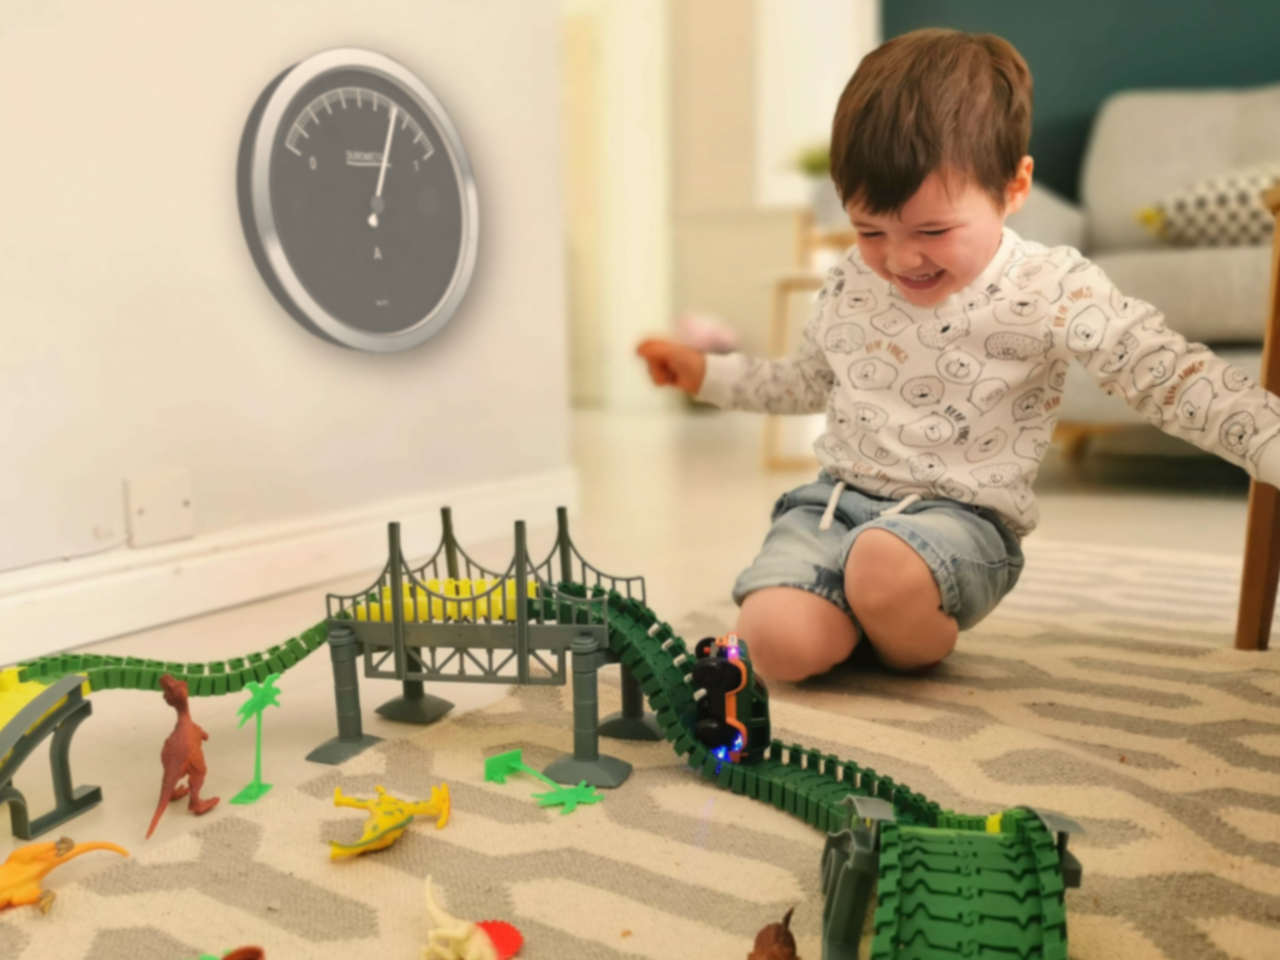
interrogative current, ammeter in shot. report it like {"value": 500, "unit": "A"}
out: {"value": 0.7, "unit": "A"}
